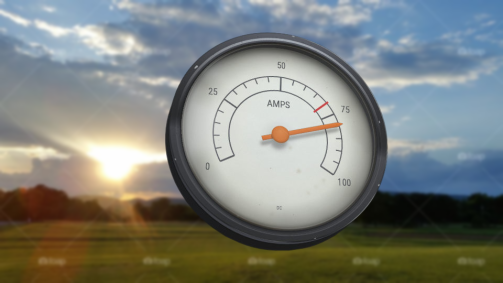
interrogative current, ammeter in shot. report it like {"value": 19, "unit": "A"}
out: {"value": 80, "unit": "A"}
